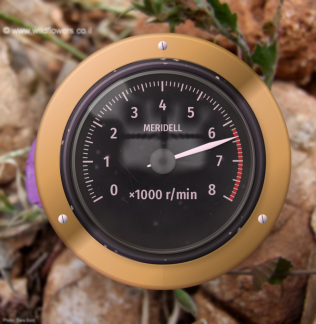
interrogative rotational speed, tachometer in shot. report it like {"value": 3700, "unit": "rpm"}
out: {"value": 6400, "unit": "rpm"}
